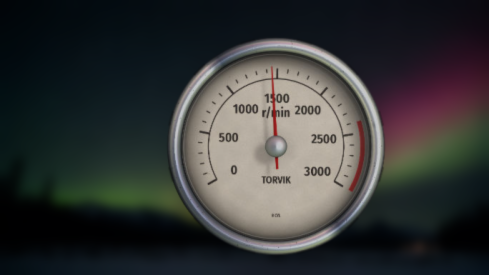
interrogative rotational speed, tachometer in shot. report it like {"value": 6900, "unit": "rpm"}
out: {"value": 1450, "unit": "rpm"}
